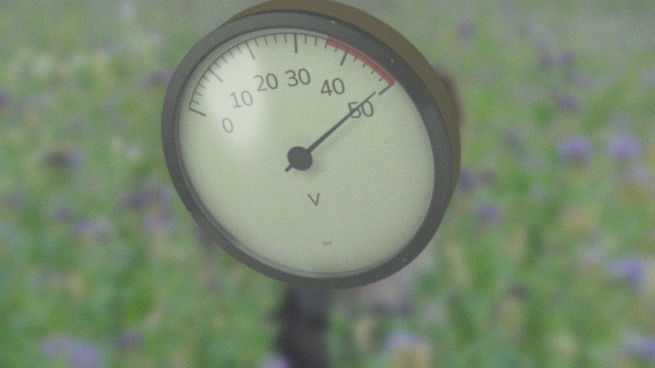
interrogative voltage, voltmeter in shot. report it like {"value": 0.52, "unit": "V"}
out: {"value": 49, "unit": "V"}
